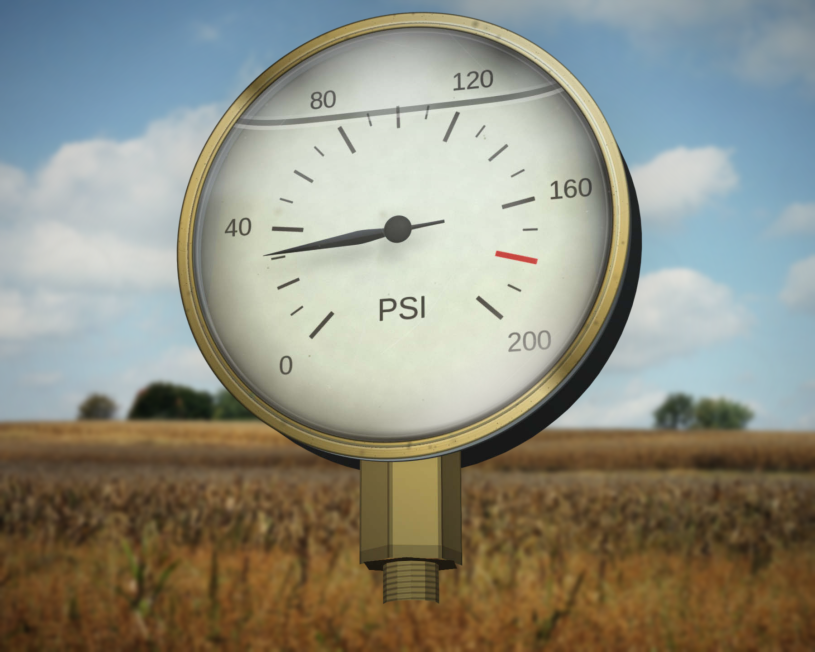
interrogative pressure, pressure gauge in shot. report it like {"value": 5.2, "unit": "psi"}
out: {"value": 30, "unit": "psi"}
